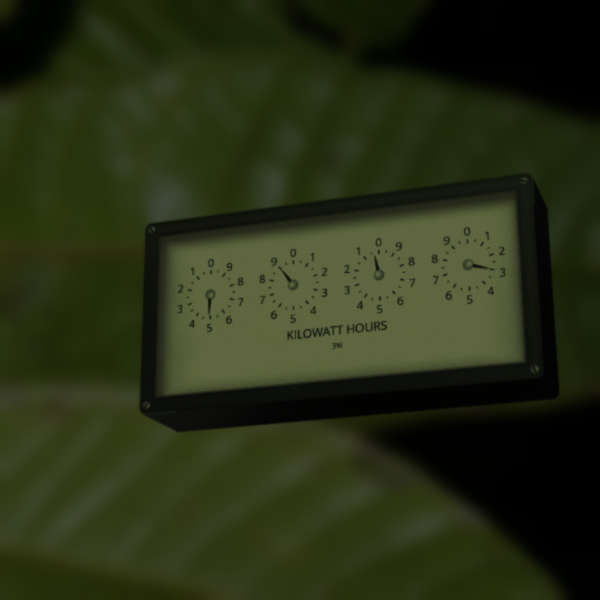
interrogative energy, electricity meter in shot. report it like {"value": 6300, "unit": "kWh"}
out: {"value": 4903, "unit": "kWh"}
